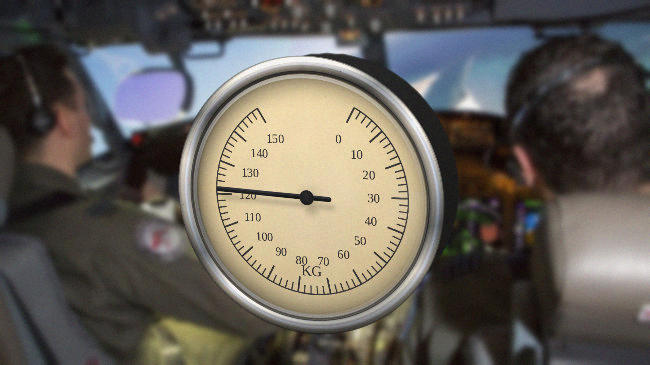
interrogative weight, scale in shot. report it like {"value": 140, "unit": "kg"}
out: {"value": 122, "unit": "kg"}
